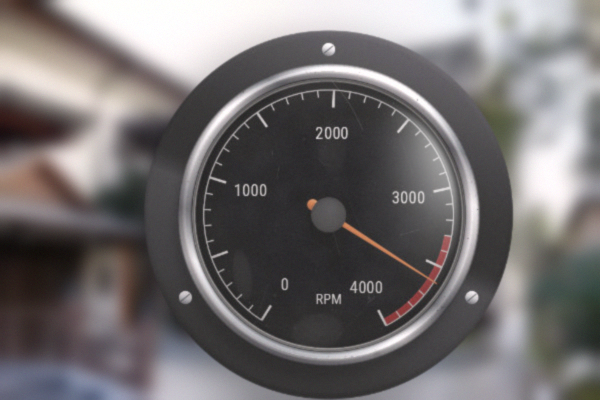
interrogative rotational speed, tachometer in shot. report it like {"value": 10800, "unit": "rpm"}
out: {"value": 3600, "unit": "rpm"}
